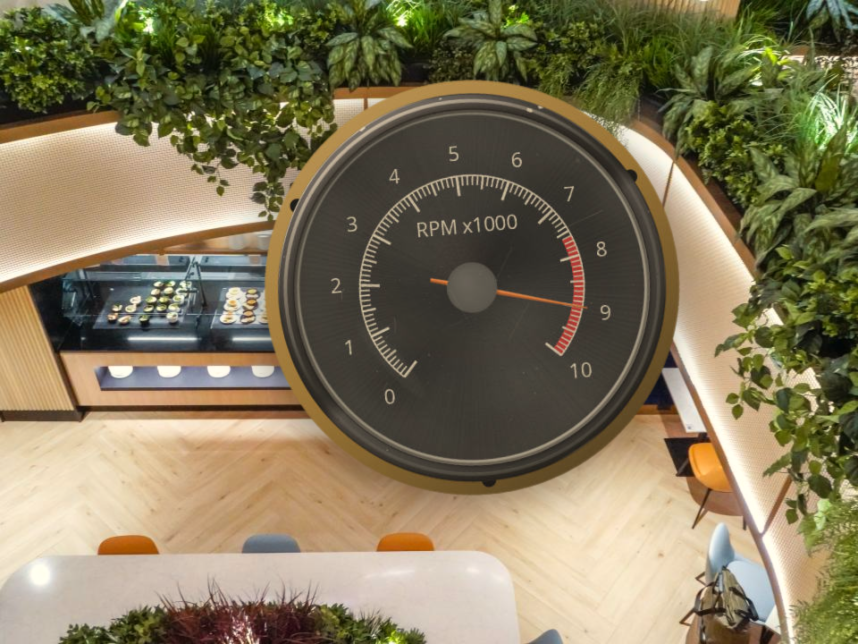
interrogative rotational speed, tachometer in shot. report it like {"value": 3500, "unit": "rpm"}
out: {"value": 9000, "unit": "rpm"}
